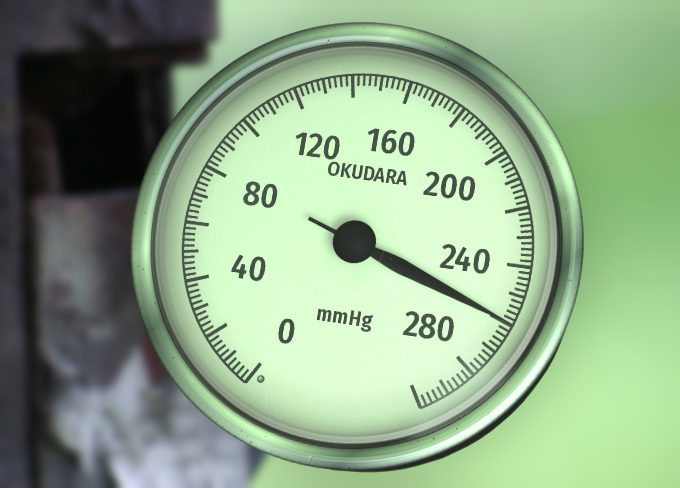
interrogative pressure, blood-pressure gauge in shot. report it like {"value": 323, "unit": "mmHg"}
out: {"value": 260, "unit": "mmHg"}
